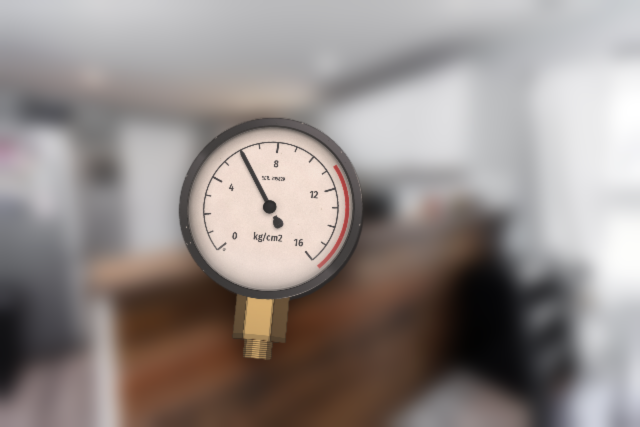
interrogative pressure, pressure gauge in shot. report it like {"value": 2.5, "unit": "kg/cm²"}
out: {"value": 6, "unit": "kg/cm²"}
